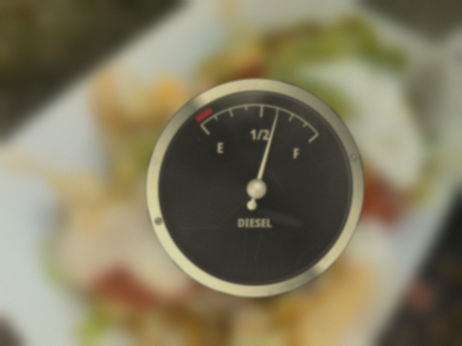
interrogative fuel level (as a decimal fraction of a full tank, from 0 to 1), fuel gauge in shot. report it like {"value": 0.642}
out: {"value": 0.625}
